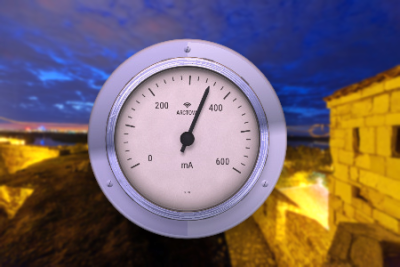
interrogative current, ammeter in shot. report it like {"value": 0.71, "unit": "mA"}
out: {"value": 350, "unit": "mA"}
